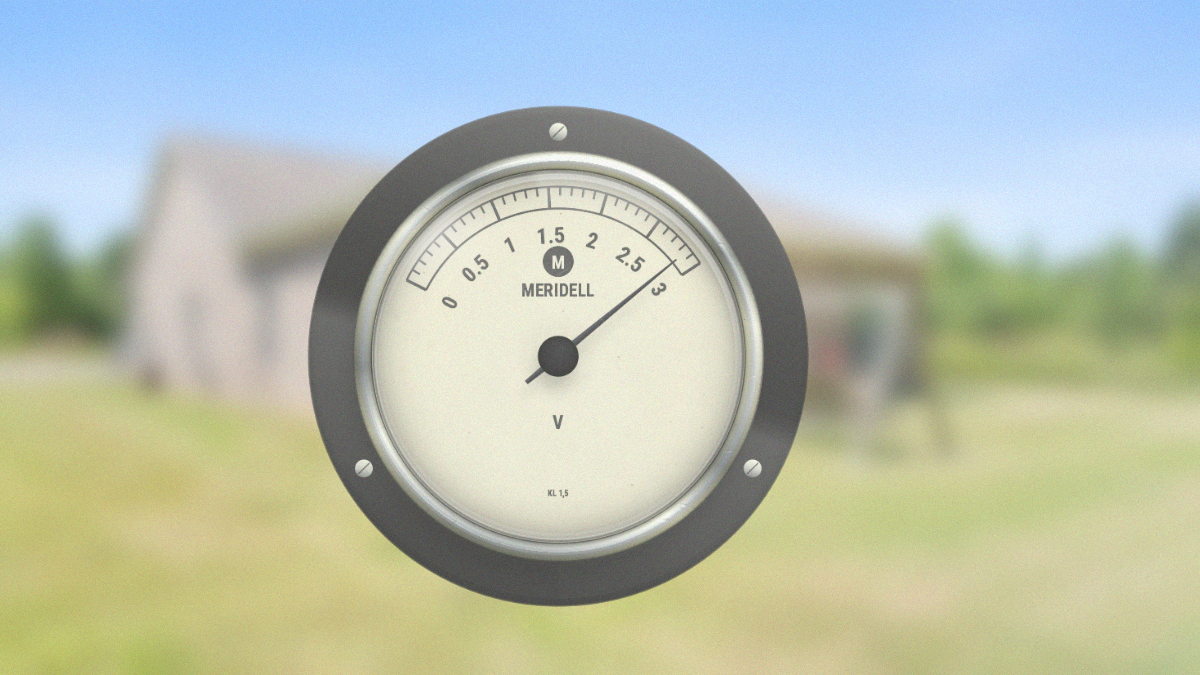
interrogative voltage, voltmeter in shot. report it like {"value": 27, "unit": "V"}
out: {"value": 2.85, "unit": "V"}
